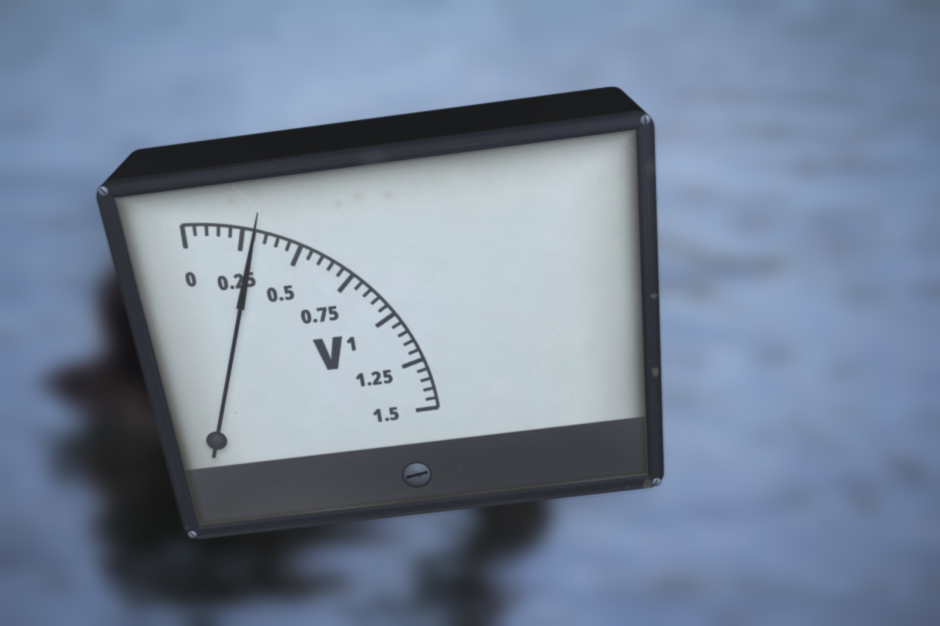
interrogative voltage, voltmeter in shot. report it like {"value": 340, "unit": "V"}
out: {"value": 0.3, "unit": "V"}
